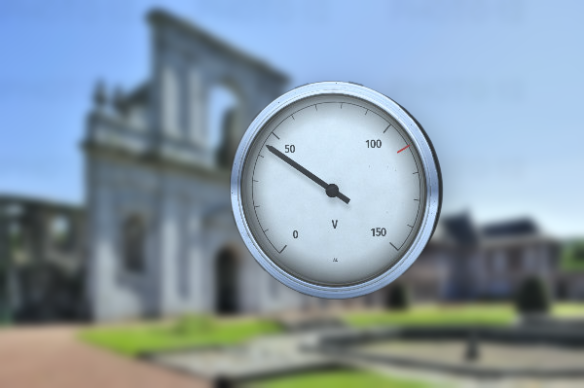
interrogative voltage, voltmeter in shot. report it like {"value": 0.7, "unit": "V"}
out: {"value": 45, "unit": "V"}
